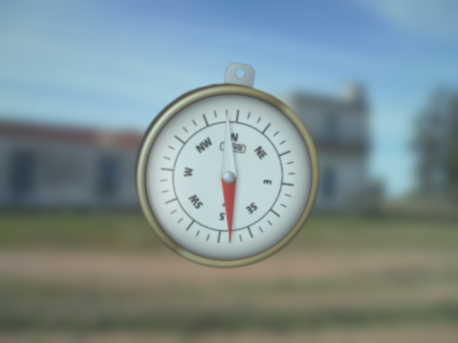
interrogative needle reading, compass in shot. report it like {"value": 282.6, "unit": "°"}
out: {"value": 170, "unit": "°"}
